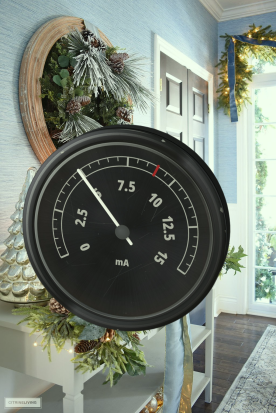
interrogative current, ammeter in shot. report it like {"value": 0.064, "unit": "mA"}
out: {"value": 5, "unit": "mA"}
